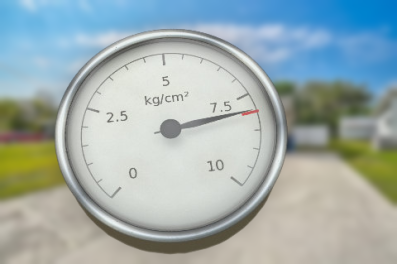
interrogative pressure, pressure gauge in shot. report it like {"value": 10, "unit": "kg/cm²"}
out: {"value": 8, "unit": "kg/cm²"}
